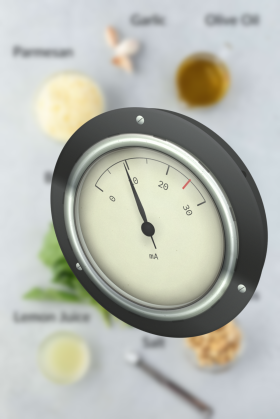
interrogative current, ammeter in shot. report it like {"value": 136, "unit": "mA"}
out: {"value": 10, "unit": "mA"}
